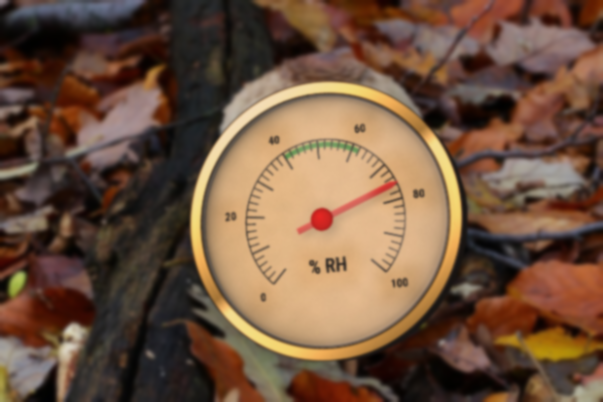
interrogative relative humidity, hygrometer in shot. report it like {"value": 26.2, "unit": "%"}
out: {"value": 76, "unit": "%"}
